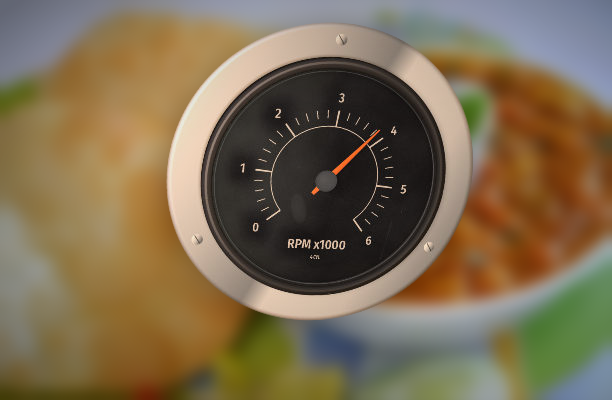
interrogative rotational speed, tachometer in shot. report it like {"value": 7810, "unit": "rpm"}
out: {"value": 3800, "unit": "rpm"}
